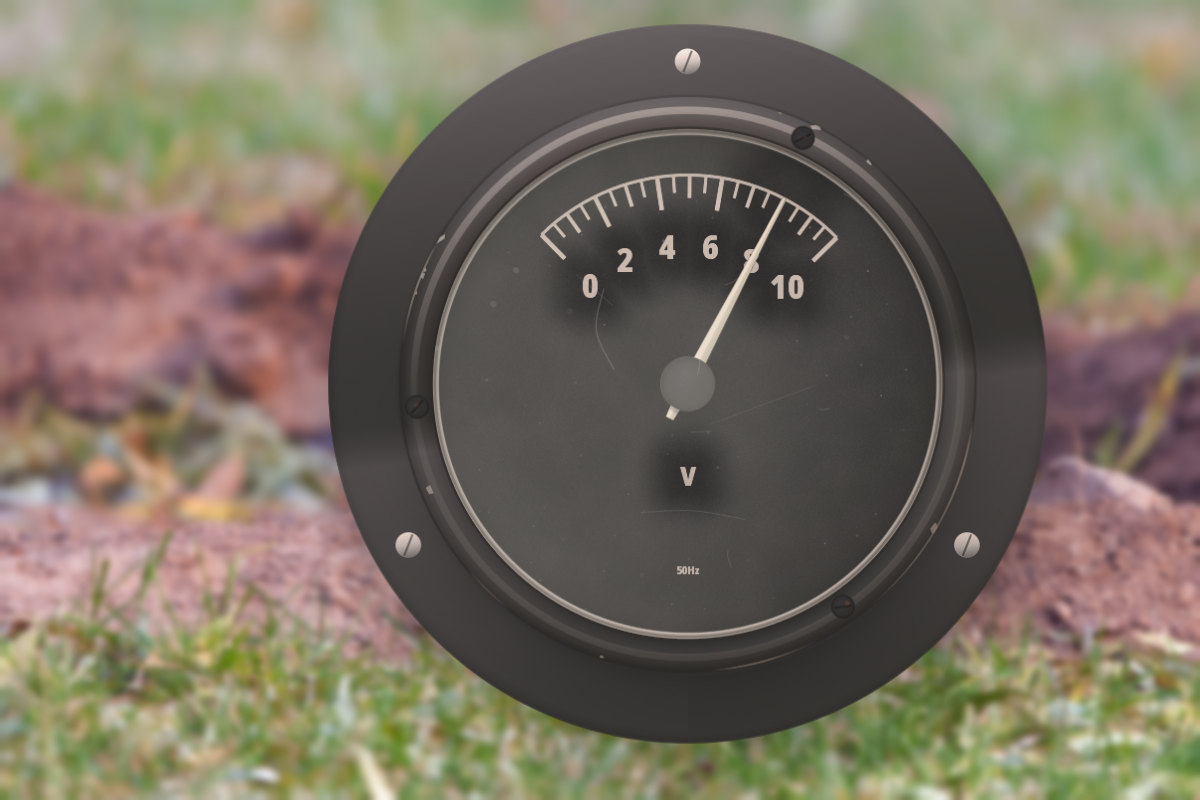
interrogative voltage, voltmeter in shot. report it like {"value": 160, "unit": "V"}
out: {"value": 8, "unit": "V"}
